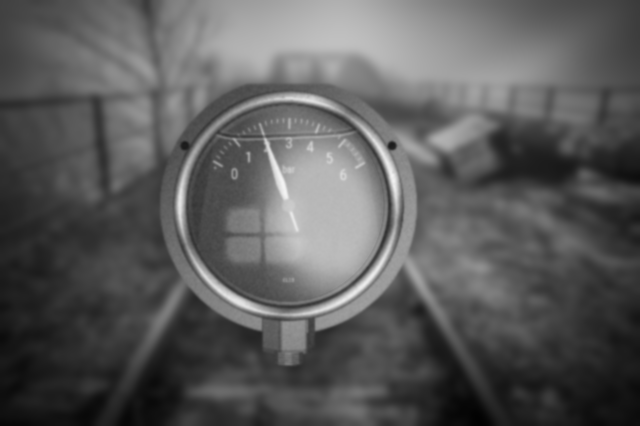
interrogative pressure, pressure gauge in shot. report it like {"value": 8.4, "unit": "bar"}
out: {"value": 2, "unit": "bar"}
